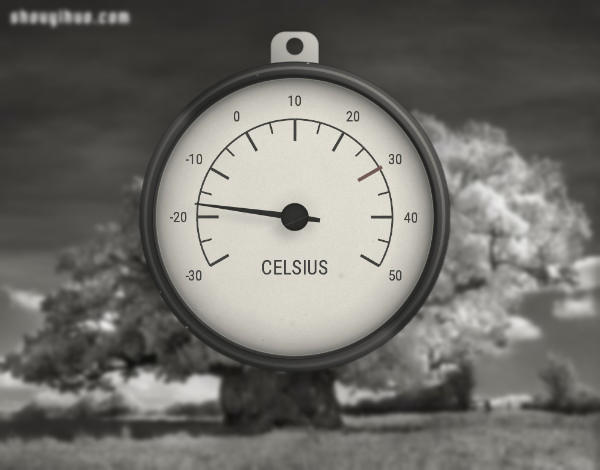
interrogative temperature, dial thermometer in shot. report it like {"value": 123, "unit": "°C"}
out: {"value": -17.5, "unit": "°C"}
